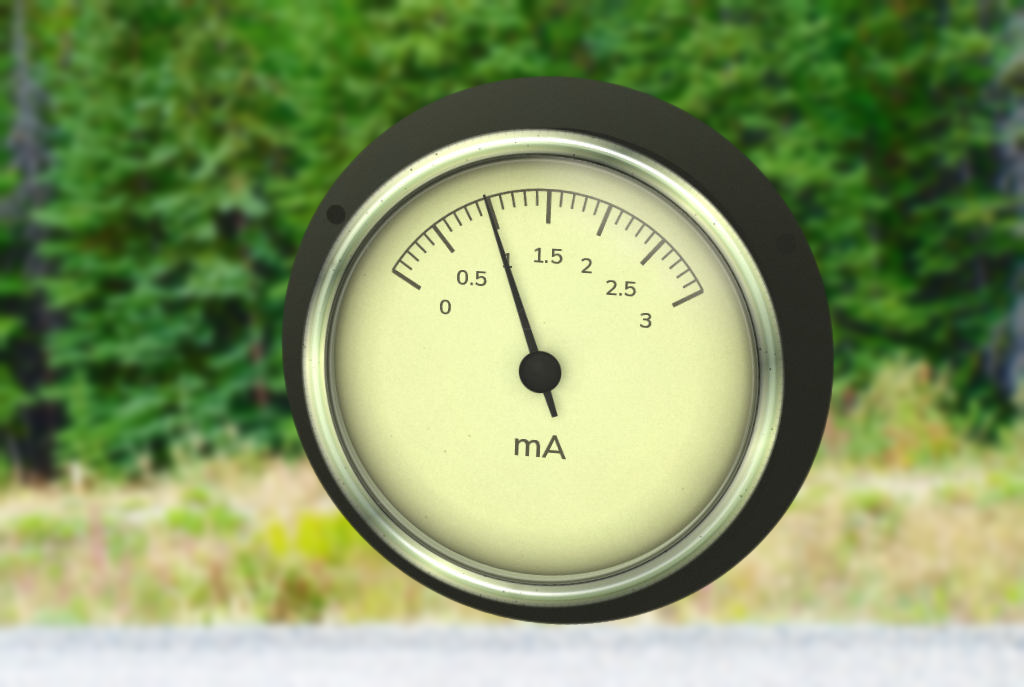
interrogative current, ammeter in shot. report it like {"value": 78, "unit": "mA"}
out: {"value": 1, "unit": "mA"}
